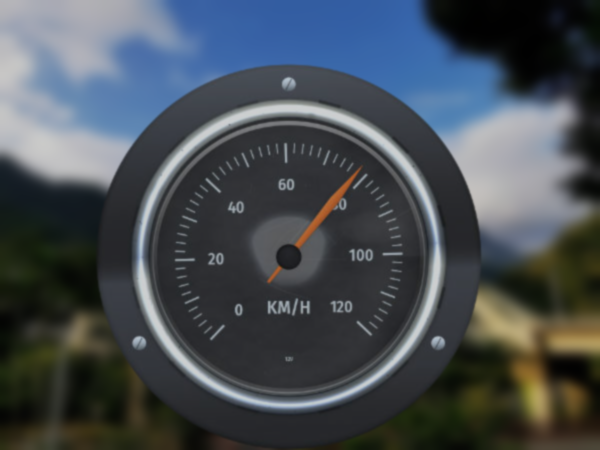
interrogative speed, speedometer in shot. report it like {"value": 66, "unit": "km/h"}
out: {"value": 78, "unit": "km/h"}
